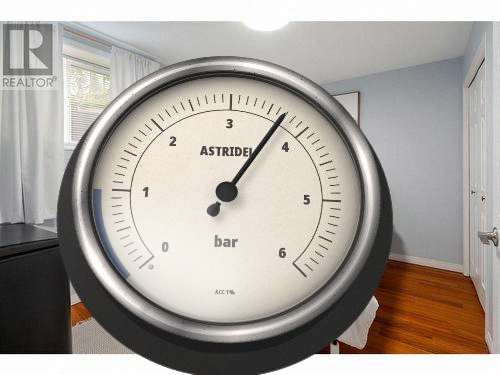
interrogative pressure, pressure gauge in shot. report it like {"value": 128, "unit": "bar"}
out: {"value": 3.7, "unit": "bar"}
